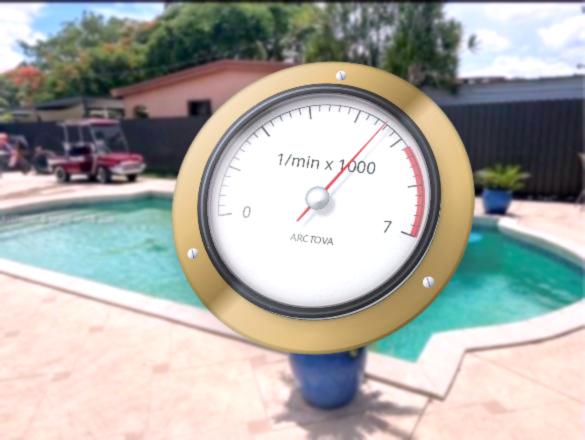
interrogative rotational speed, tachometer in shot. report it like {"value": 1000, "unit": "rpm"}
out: {"value": 4600, "unit": "rpm"}
